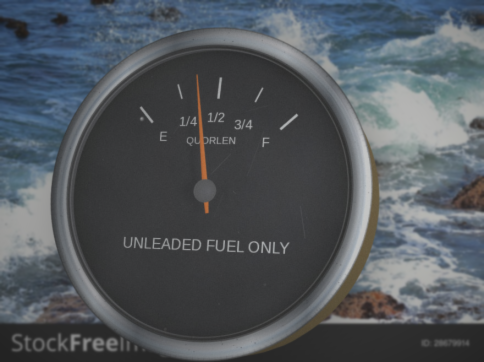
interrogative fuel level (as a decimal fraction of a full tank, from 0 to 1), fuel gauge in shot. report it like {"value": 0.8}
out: {"value": 0.375}
